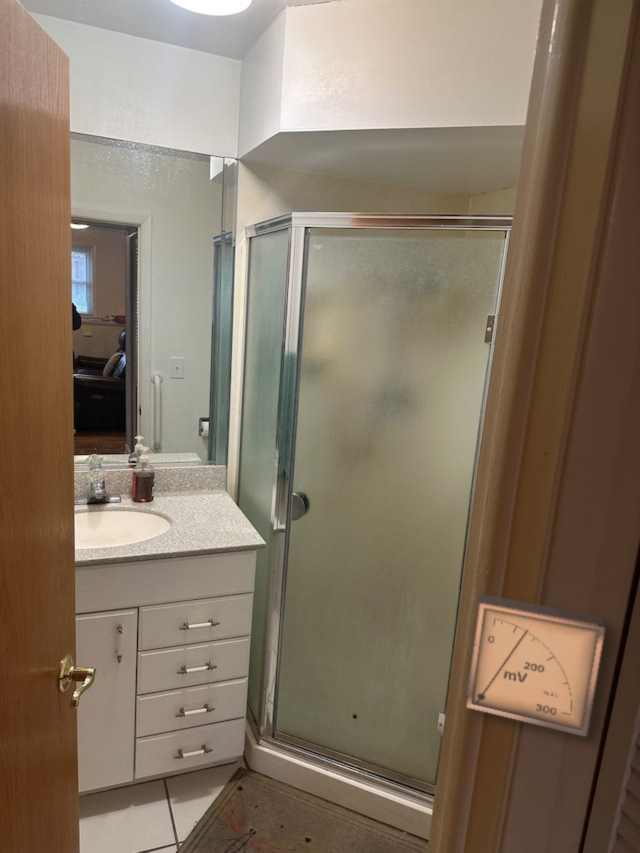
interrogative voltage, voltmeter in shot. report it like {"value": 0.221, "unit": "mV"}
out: {"value": 125, "unit": "mV"}
